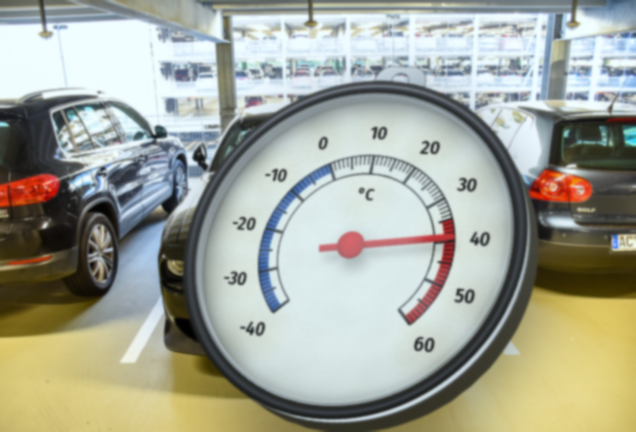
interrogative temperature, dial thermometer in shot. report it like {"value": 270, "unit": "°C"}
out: {"value": 40, "unit": "°C"}
